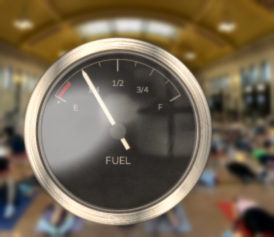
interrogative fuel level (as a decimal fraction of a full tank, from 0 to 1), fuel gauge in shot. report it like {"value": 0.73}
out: {"value": 0.25}
